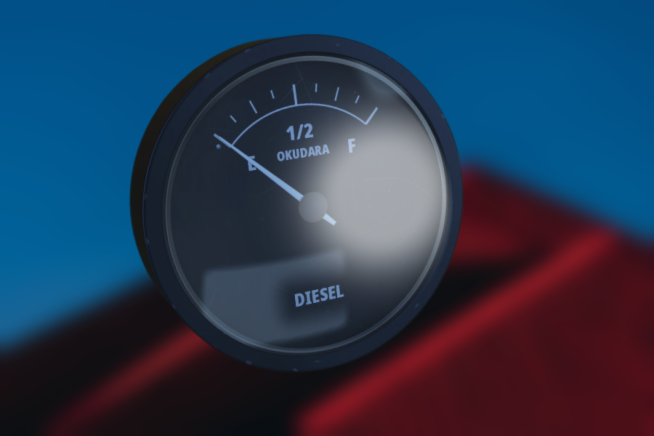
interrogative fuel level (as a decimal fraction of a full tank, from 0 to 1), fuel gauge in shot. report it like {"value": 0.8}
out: {"value": 0}
